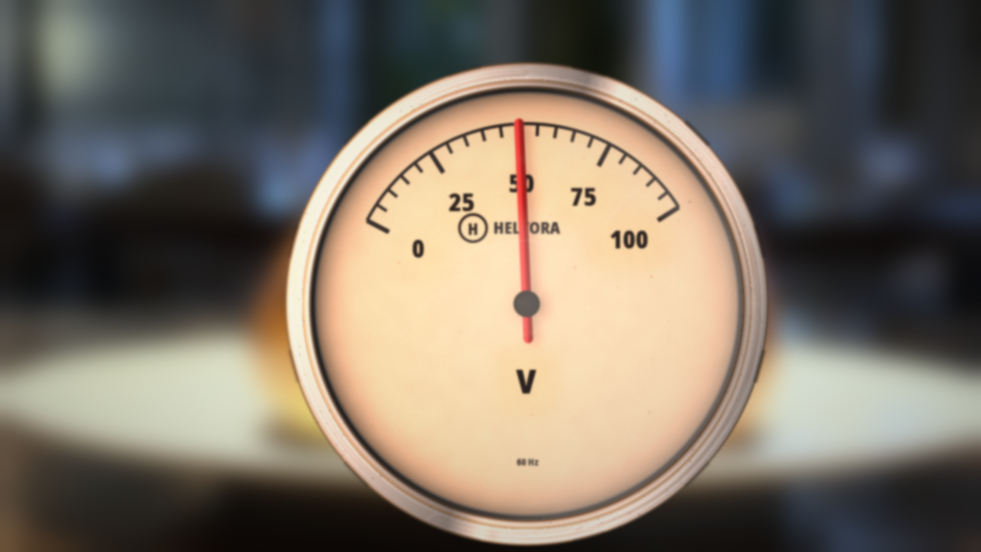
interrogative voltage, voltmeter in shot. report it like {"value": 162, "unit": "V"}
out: {"value": 50, "unit": "V"}
